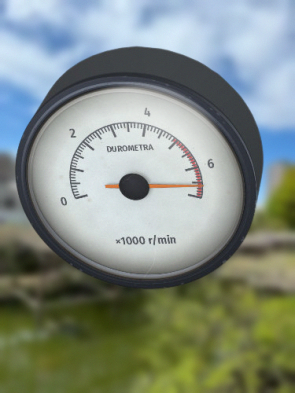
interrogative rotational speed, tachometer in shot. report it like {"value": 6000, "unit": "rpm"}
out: {"value": 6500, "unit": "rpm"}
